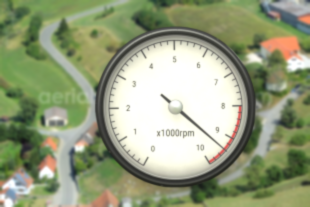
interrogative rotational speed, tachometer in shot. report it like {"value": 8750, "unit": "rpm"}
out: {"value": 9400, "unit": "rpm"}
